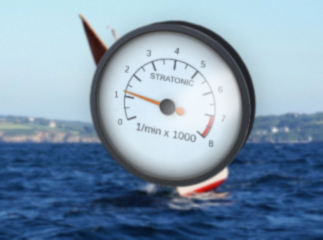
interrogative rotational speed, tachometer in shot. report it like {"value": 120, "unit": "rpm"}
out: {"value": 1250, "unit": "rpm"}
